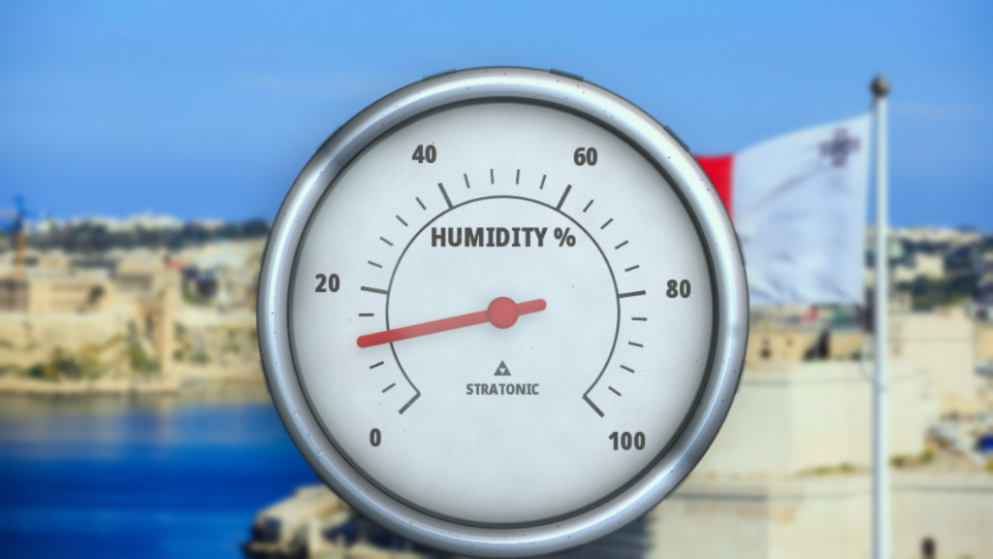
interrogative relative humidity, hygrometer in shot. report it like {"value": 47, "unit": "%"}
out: {"value": 12, "unit": "%"}
